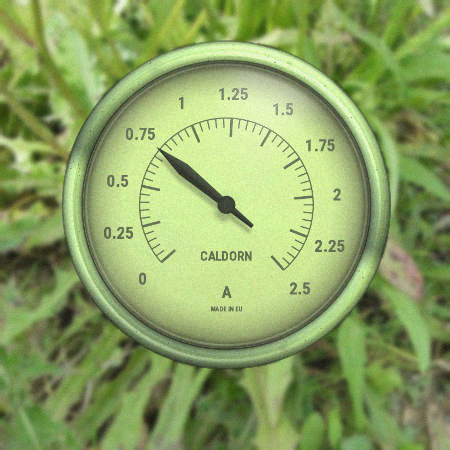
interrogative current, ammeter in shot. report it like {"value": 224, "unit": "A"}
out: {"value": 0.75, "unit": "A"}
